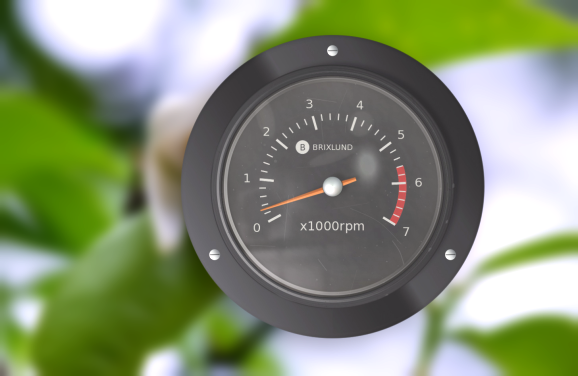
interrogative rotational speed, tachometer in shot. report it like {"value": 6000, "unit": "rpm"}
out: {"value": 300, "unit": "rpm"}
